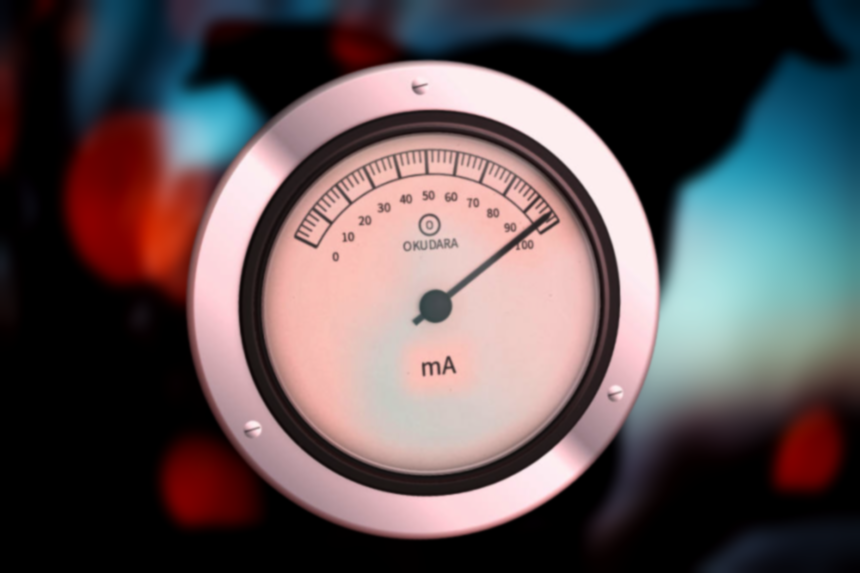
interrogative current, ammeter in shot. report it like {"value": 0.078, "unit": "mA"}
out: {"value": 96, "unit": "mA"}
